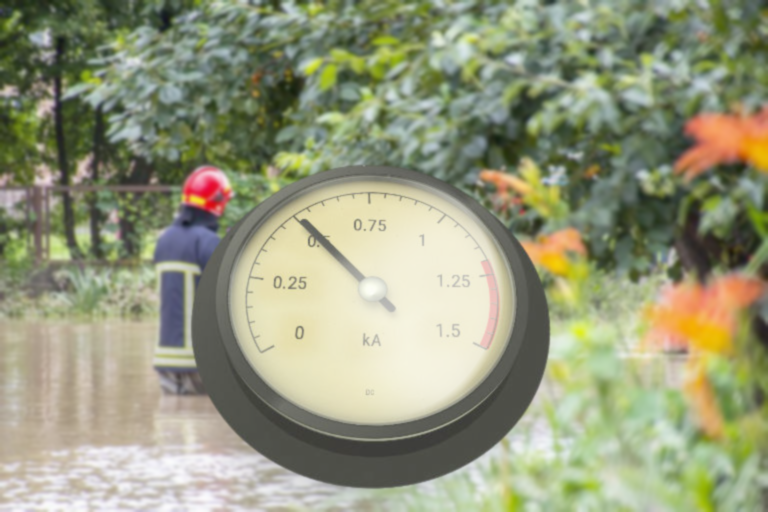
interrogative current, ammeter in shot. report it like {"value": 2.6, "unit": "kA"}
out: {"value": 0.5, "unit": "kA"}
